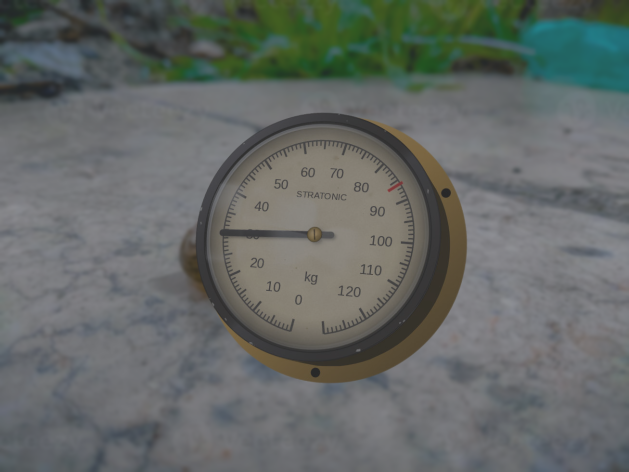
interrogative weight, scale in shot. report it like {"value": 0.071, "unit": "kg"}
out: {"value": 30, "unit": "kg"}
